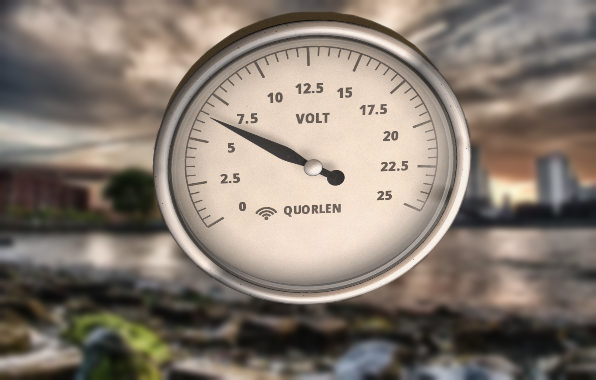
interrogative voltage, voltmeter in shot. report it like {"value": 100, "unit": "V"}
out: {"value": 6.5, "unit": "V"}
